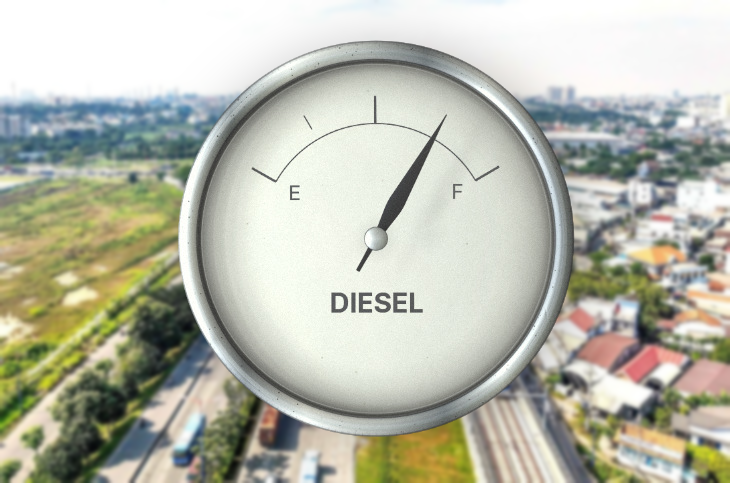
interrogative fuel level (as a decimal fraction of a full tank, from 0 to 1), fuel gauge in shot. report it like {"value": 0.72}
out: {"value": 0.75}
